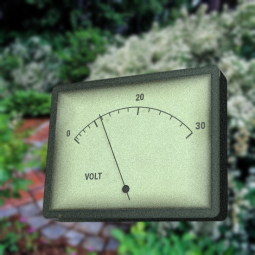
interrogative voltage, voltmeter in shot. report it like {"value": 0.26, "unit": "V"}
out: {"value": 12, "unit": "V"}
